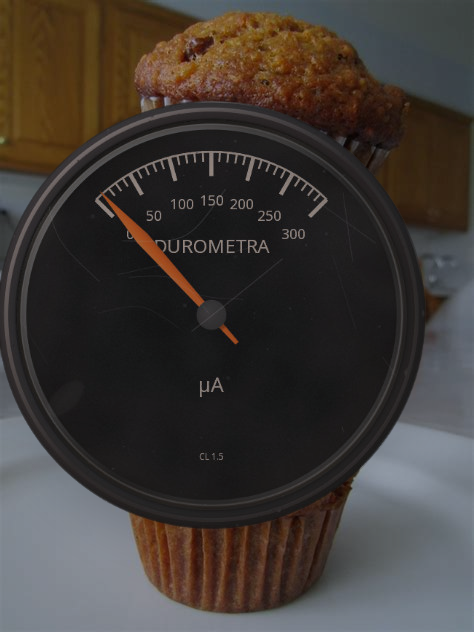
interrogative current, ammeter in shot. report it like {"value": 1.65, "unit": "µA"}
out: {"value": 10, "unit": "µA"}
